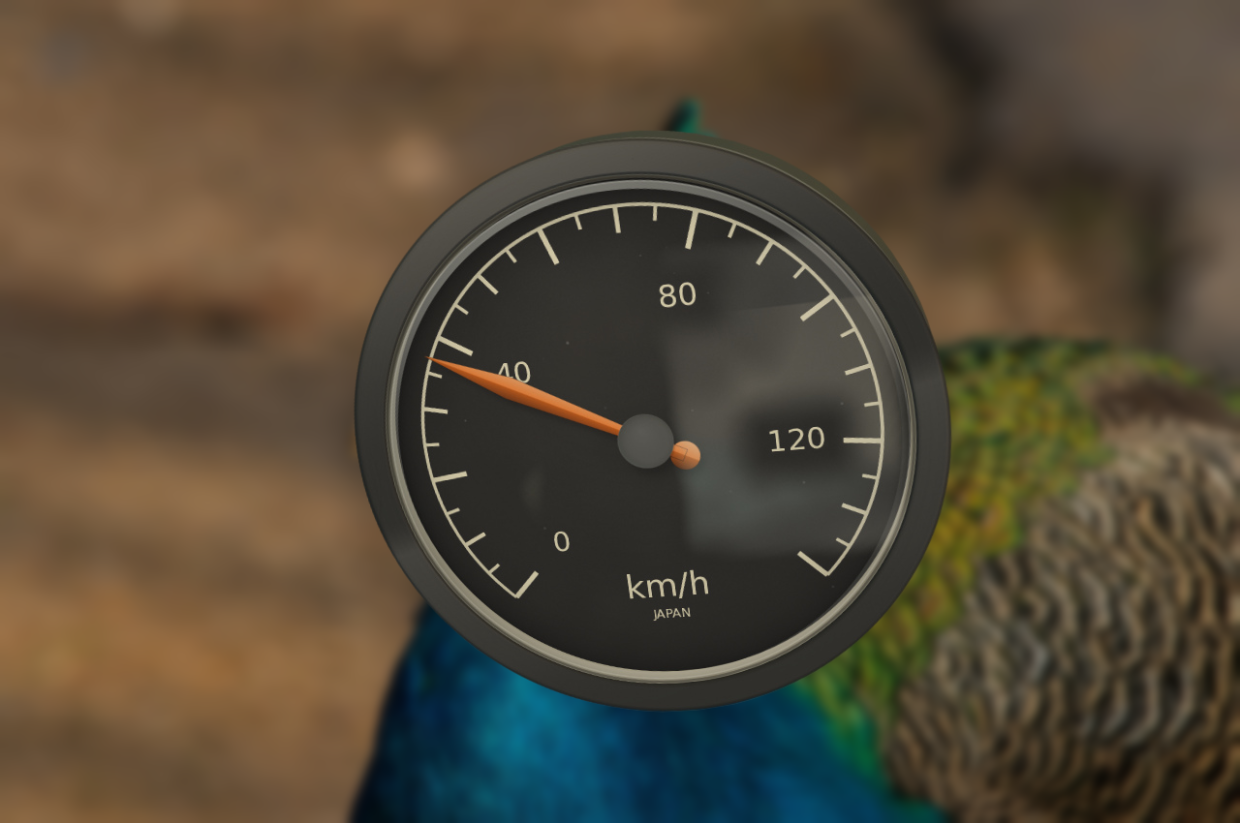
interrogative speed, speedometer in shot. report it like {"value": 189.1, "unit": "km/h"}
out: {"value": 37.5, "unit": "km/h"}
